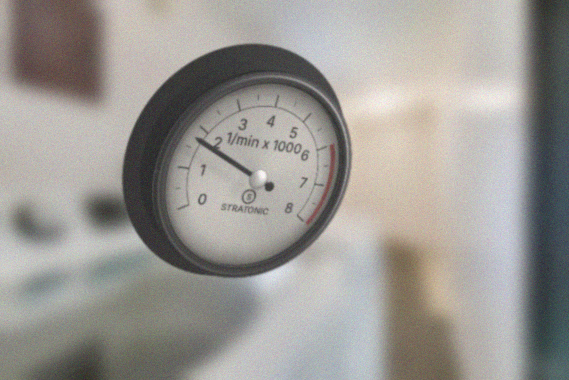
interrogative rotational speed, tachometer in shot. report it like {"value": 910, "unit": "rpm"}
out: {"value": 1750, "unit": "rpm"}
